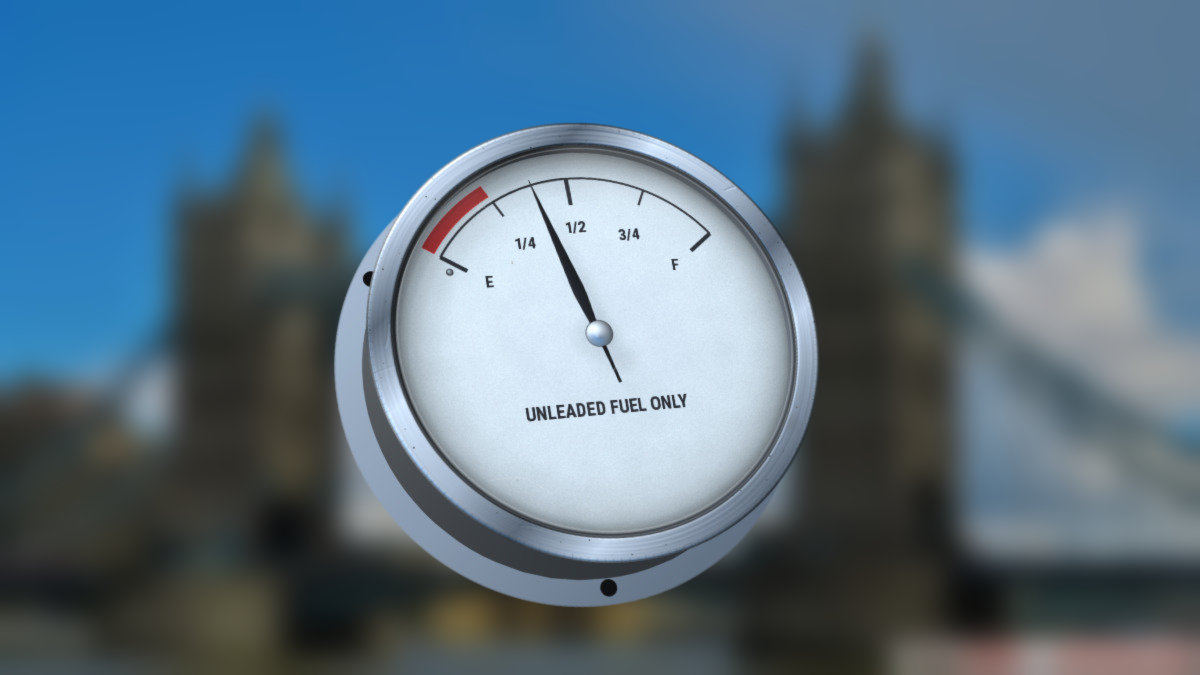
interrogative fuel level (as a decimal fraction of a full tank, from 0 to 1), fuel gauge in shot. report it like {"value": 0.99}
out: {"value": 0.375}
